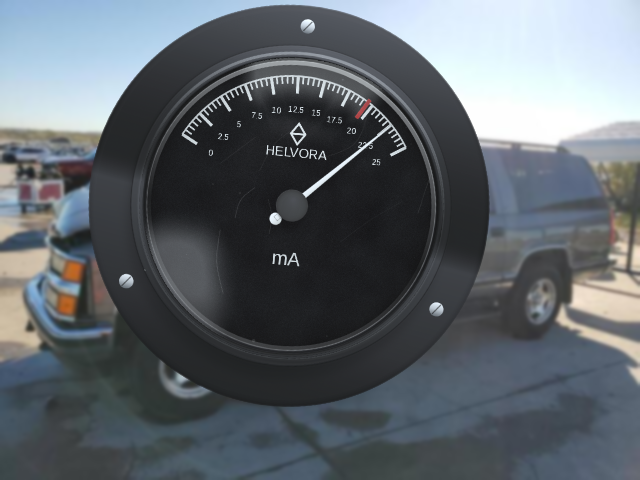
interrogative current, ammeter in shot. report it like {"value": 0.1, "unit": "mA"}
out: {"value": 22.5, "unit": "mA"}
